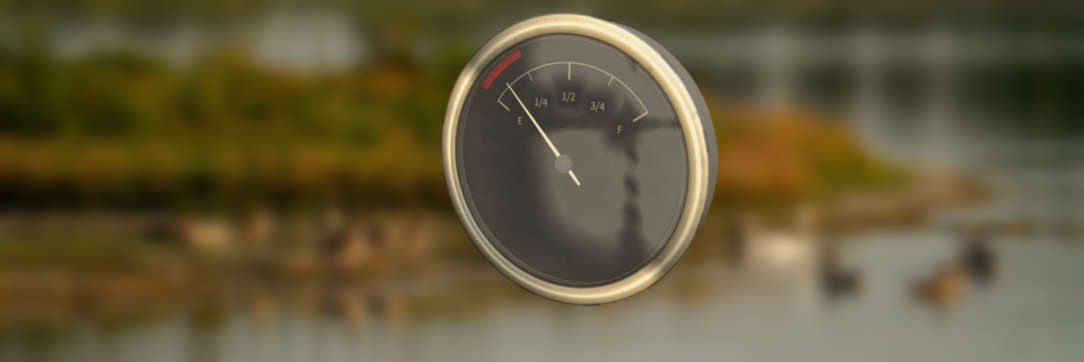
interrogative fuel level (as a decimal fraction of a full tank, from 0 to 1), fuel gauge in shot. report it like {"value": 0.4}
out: {"value": 0.125}
